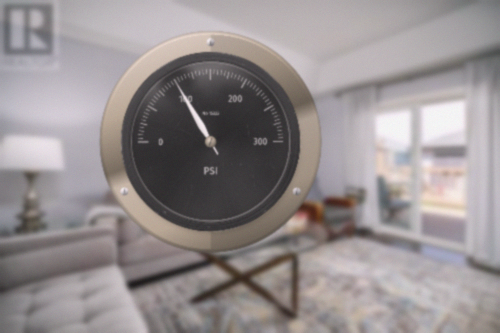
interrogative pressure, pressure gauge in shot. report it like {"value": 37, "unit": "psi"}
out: {"value": 100, "unit": "psi"}
